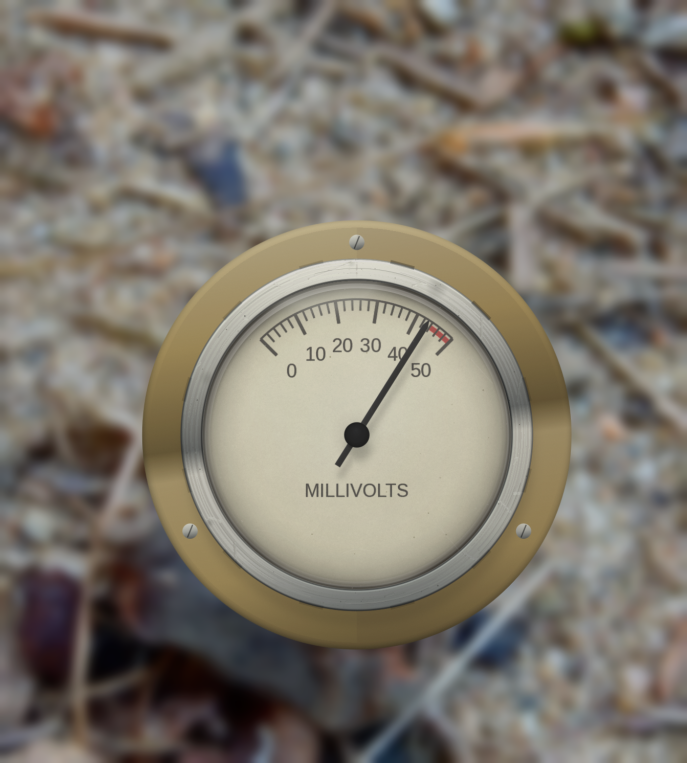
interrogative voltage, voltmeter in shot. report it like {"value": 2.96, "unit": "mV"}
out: {"value": 43, "unit": "mV"}
